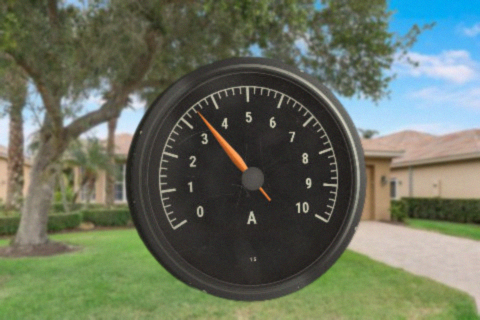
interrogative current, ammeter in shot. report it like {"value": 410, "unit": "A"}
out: {"value": 3.4, "unit": "A"}
